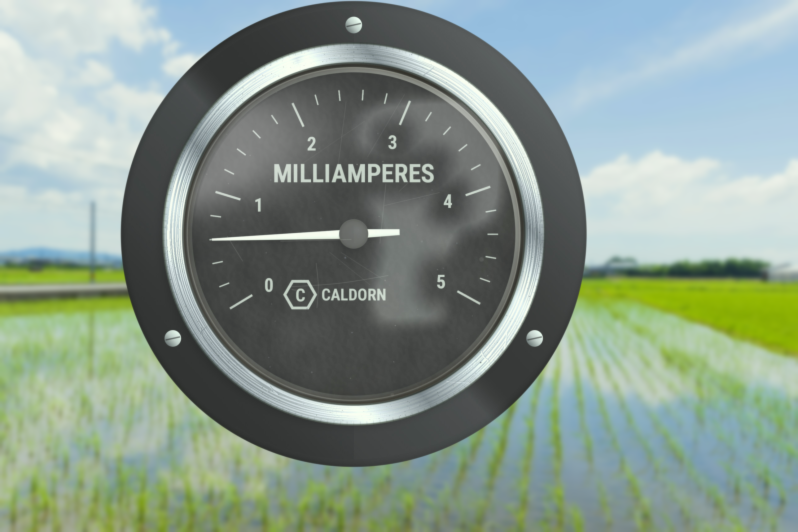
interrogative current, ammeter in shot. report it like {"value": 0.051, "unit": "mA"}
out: {"value": 0.6, "unit": "mA"}
